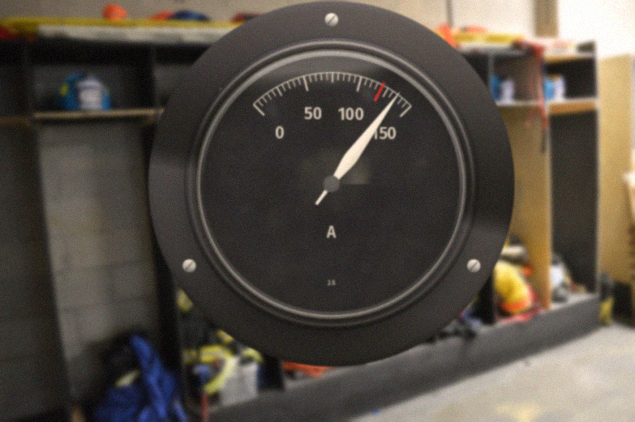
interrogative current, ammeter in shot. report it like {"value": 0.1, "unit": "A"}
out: {"value": 135, "unit": "A"}
